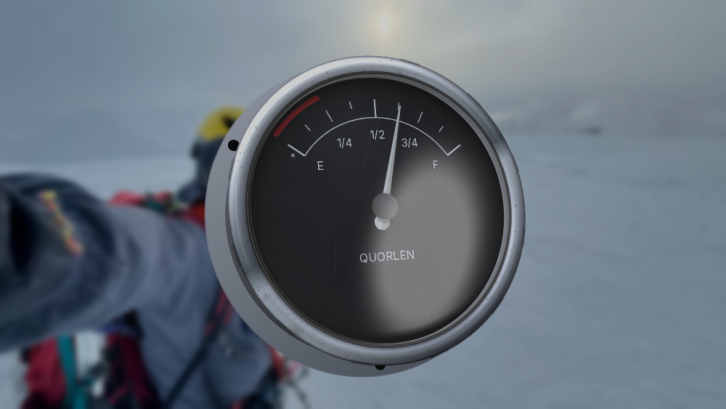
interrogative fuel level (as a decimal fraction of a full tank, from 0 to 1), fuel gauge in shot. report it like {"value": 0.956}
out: {"value": 0.625}
